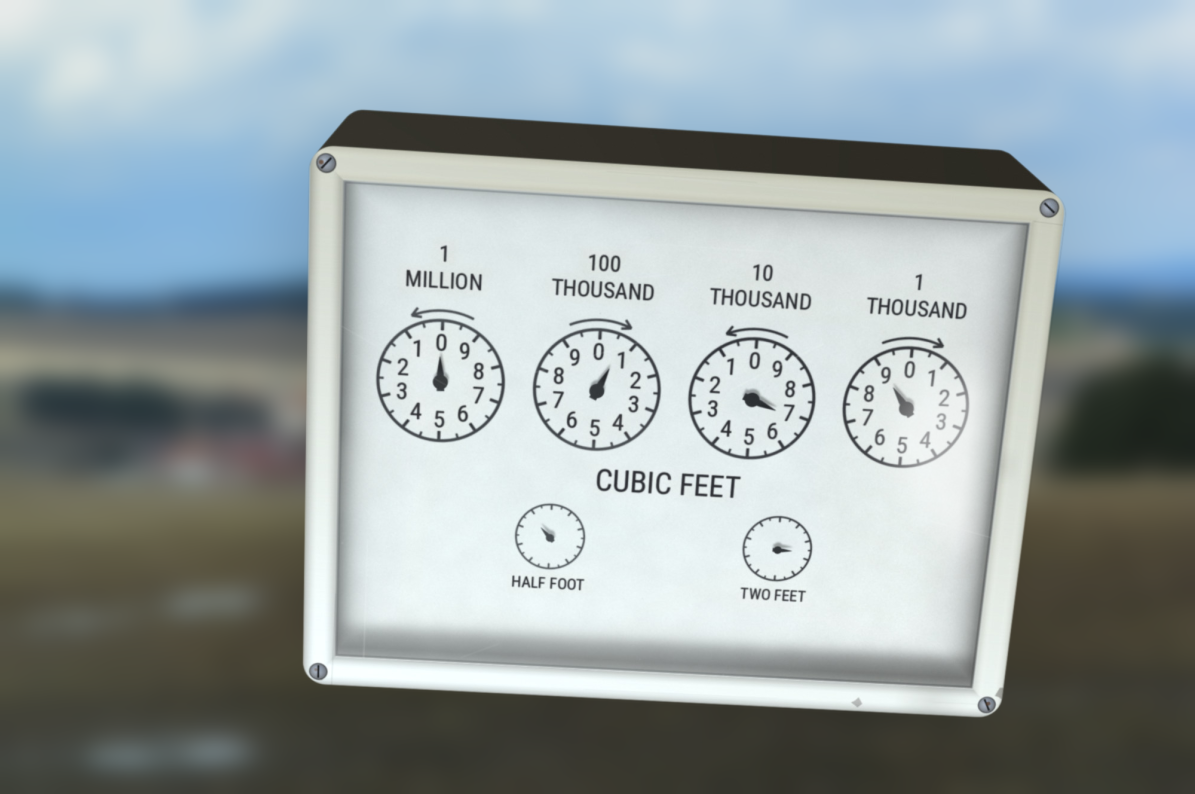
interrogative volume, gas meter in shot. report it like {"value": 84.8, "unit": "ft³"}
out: {"value": 6900, "unit": "ft³"}
